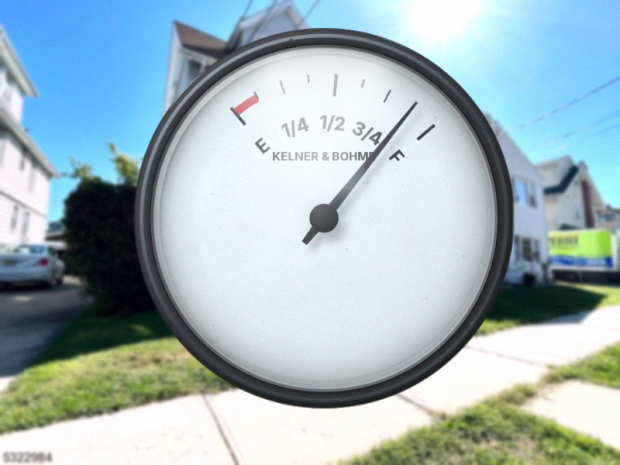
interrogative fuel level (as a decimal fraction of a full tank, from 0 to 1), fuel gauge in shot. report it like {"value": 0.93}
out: {"value": 0.875}
